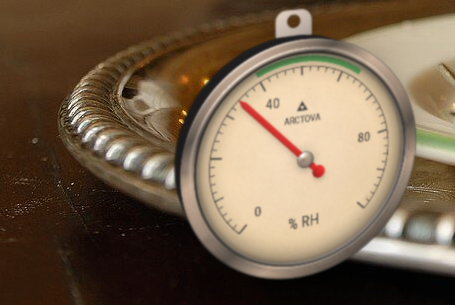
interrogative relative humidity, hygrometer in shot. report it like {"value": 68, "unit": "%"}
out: {"value": 34, "unit": "%"}
